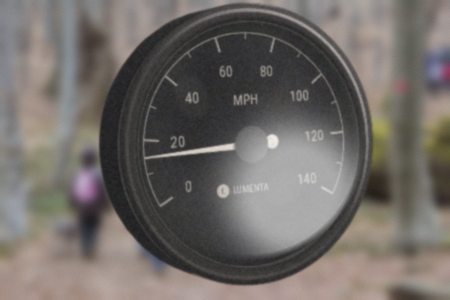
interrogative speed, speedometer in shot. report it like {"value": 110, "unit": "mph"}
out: {"value": 15, "unit": "mph"}
